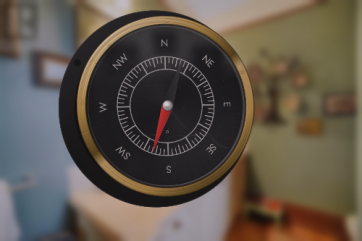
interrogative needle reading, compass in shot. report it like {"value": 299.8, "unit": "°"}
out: {"value": 200, "unit": "°"}
